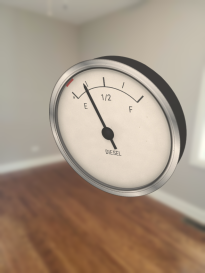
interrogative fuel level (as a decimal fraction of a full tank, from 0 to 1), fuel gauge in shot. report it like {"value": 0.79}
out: {"value": 0.25}
